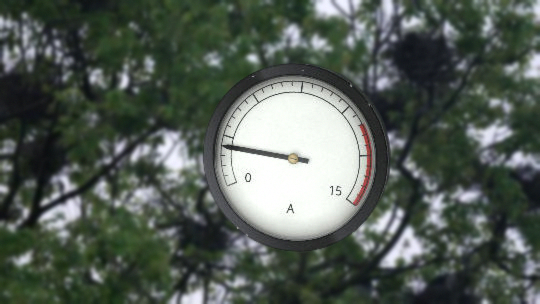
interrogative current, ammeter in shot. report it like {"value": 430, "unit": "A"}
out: {"value": 2, "unit": "A"}
